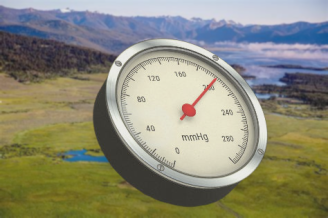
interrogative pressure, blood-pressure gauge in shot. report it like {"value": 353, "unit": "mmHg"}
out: {"value": 200, "unit": "mmHg"}
